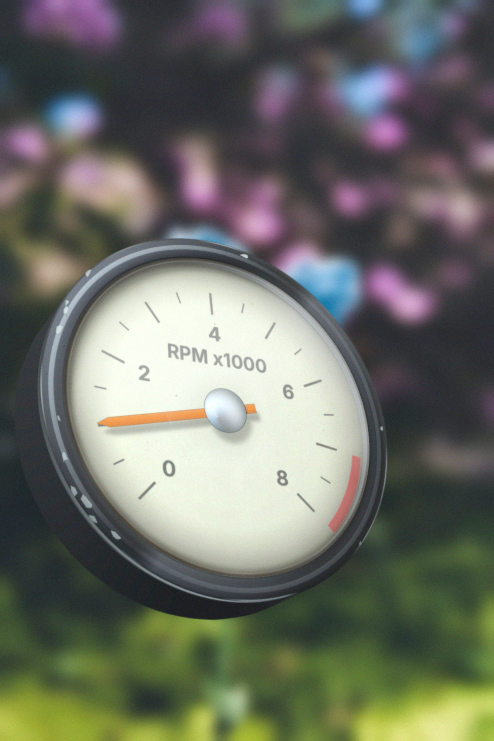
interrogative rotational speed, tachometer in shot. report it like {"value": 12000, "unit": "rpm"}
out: {"value": 1000, "unit": "rpm"}
